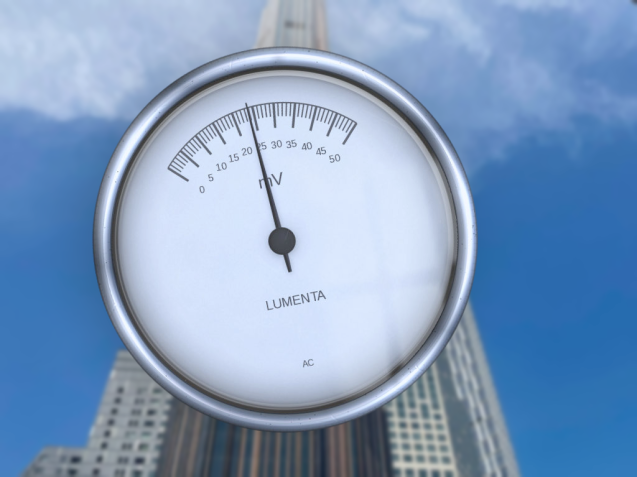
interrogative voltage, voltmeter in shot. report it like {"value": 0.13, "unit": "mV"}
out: {"value": 24, "unit": "mV"}
